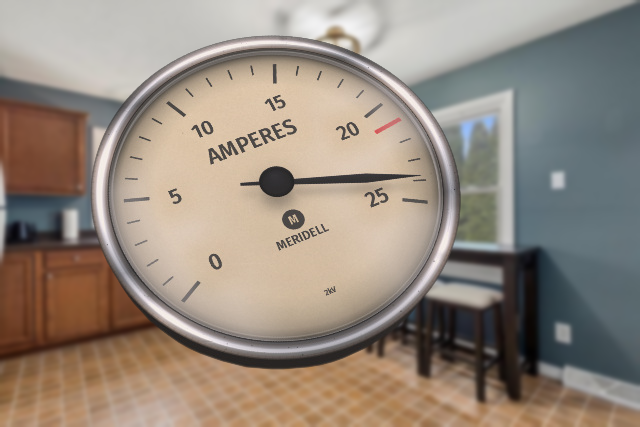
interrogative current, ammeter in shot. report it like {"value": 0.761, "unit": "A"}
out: {"value": 24, "unit": "A"}
